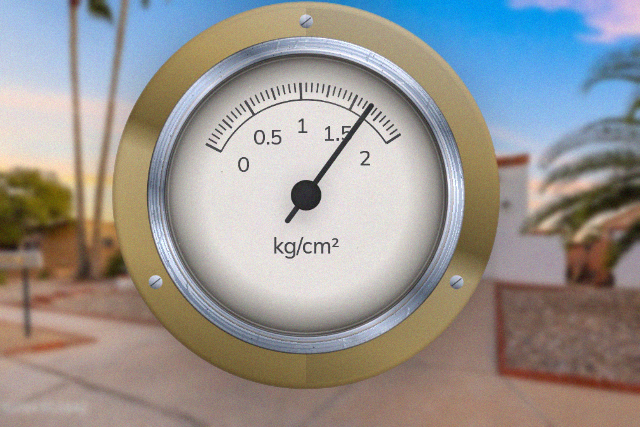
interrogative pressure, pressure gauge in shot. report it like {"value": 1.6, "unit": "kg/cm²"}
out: {"value": 1.65, "unit": "kg/cm²"}
